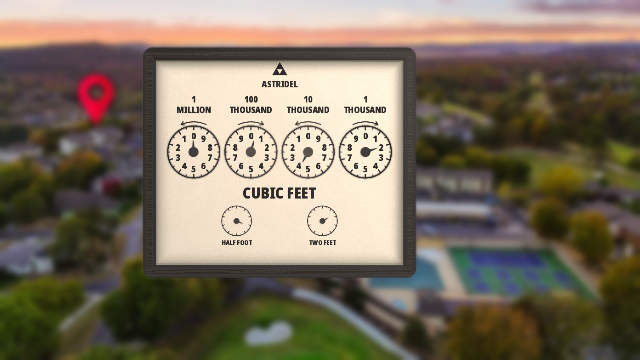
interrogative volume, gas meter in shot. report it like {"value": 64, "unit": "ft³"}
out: {"value": 4200, "unit": "ft³"}
